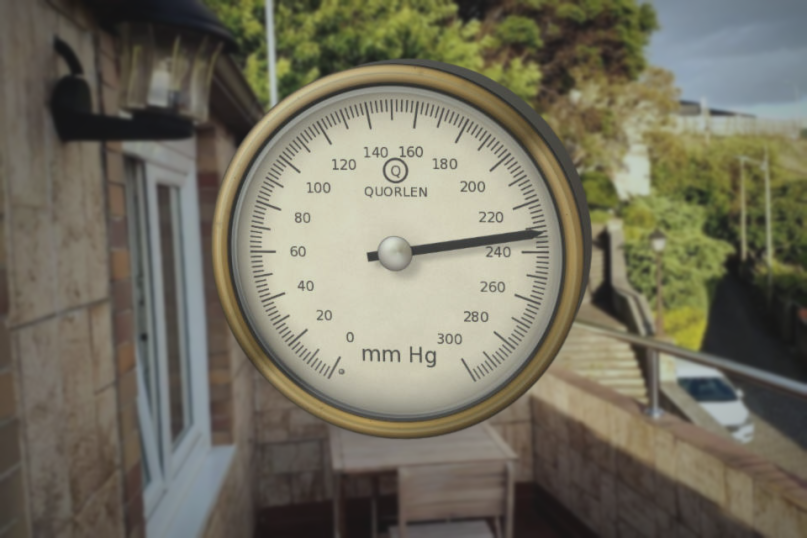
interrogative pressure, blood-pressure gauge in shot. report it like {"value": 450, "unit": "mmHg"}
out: {"value": 232, "unit": "mmHg"}
